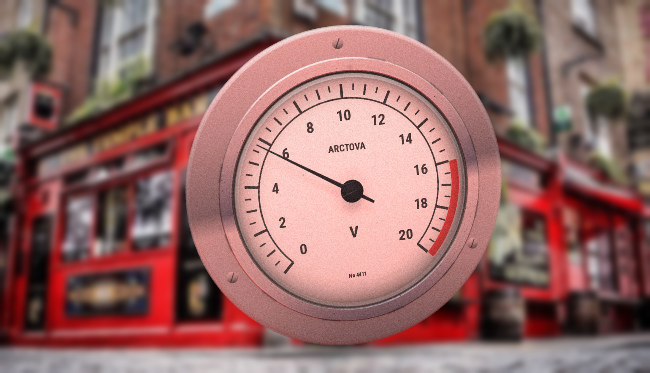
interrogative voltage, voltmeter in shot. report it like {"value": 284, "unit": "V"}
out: {"value": 5.75, "unit": "V"}
